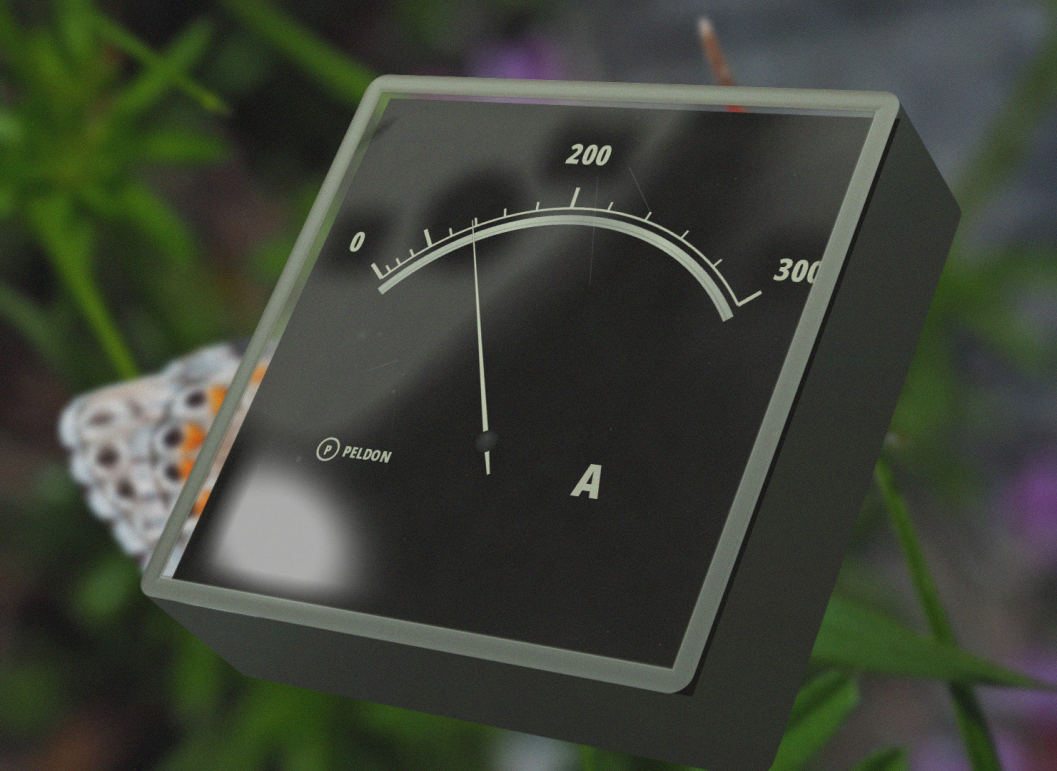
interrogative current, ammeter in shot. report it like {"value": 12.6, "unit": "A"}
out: {"value": 140, "unit": "A"}
